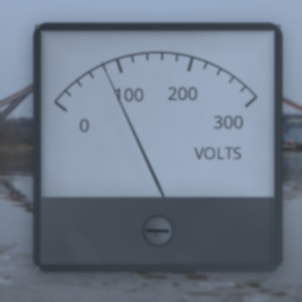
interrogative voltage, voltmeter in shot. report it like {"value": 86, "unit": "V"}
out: {"value": 80, "unit": "V"}
